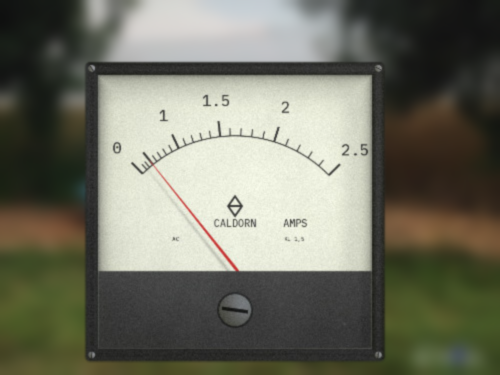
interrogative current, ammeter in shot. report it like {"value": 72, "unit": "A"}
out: {"value": 0.5, "unit": "A"}
